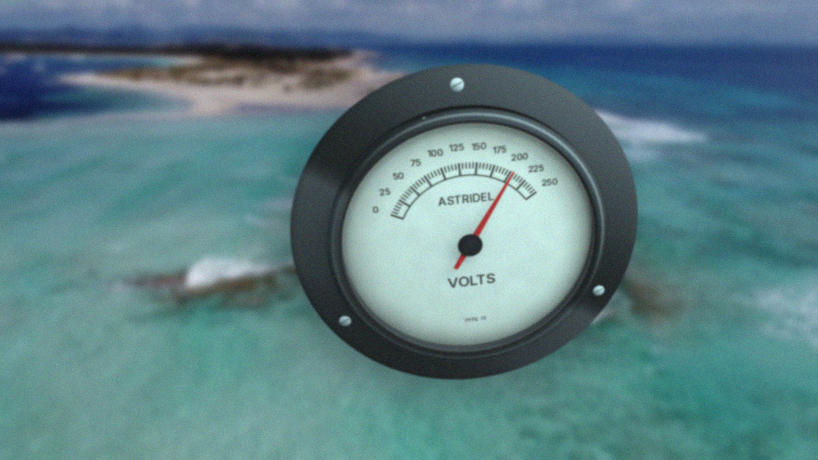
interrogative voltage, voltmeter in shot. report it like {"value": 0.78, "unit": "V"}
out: {"value": 200, "unit": "V"}
